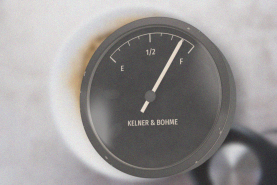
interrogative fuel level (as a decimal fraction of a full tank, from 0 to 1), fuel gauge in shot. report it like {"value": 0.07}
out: {"value": 0.875}
